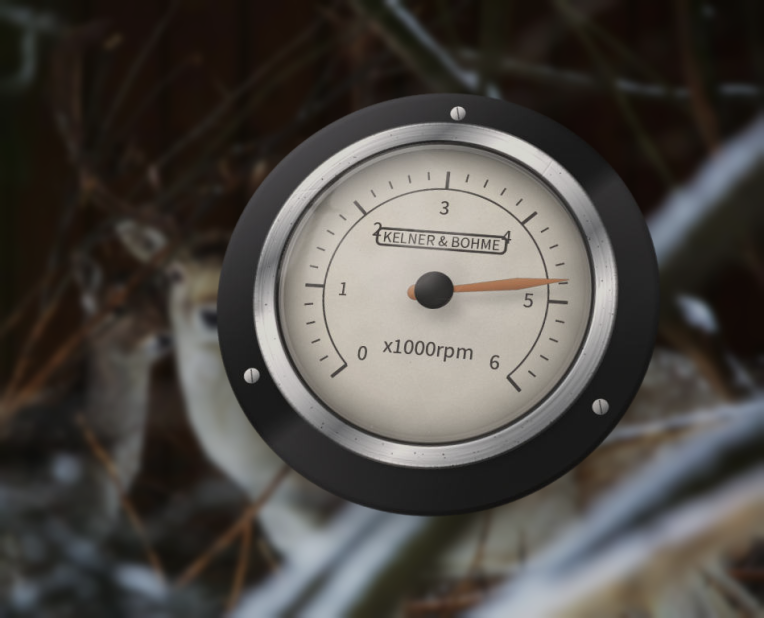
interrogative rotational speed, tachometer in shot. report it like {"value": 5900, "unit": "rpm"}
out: {"value": 4800, "unit": "rpm"}
